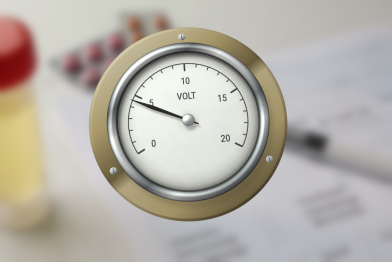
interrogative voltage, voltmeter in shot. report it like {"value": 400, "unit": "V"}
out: {"value": 4.5, "unit": "V"}
